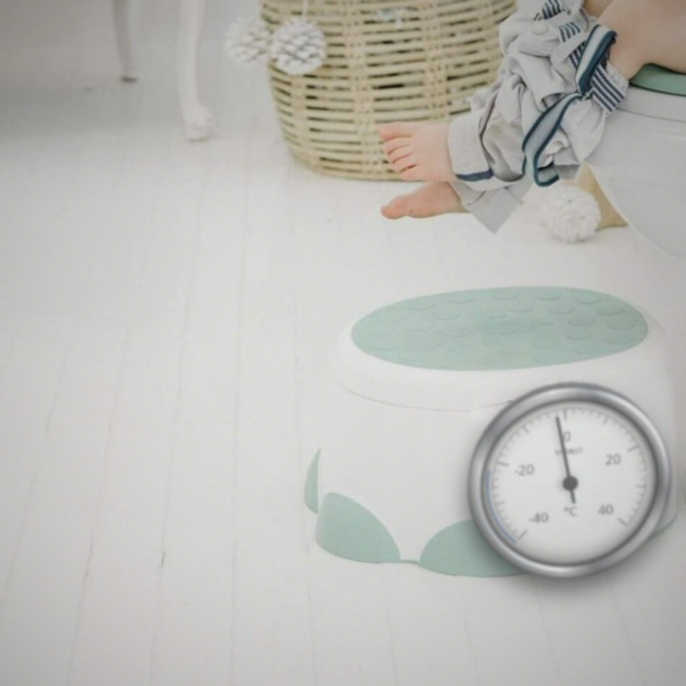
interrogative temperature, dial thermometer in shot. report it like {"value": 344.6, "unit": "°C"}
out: {"value": -2, "unit": "°C"}
